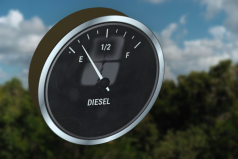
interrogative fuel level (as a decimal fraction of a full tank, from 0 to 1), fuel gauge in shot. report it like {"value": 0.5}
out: {"value": 0.125}
